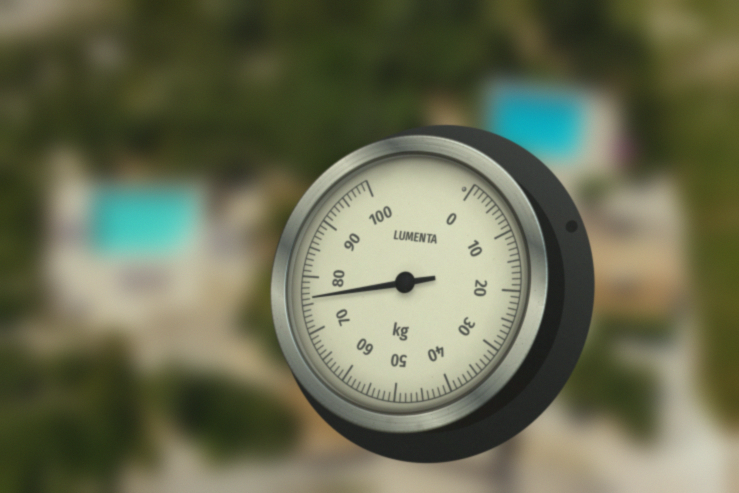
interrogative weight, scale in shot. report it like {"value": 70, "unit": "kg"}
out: {"value": 76, "unit": "kg"}
